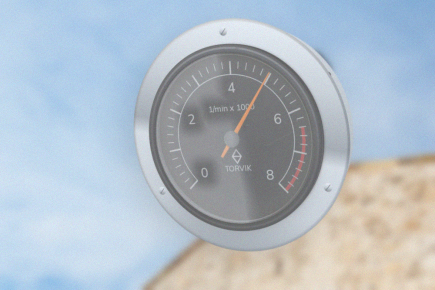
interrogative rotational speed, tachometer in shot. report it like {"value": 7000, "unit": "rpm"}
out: {"value": 5000, "unit": "rpm"}
